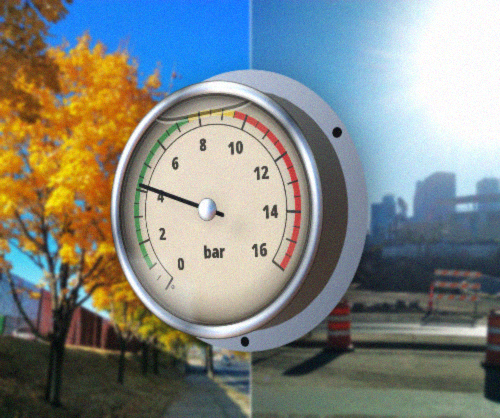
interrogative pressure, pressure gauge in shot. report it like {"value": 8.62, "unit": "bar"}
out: {"value": 4.25, "unit": "bar"}
